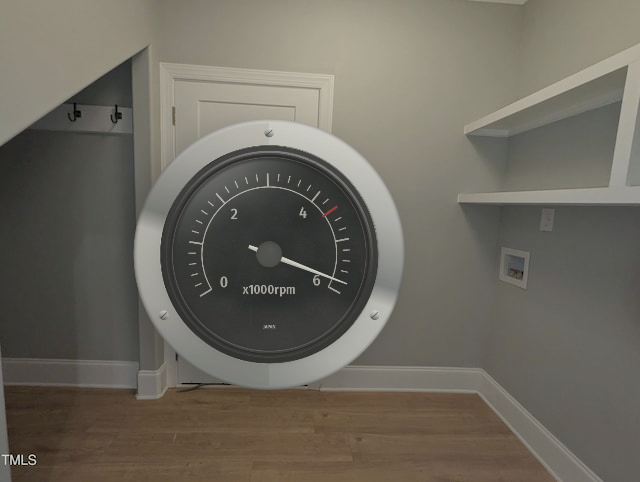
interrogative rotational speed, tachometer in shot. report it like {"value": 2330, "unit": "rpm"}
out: {"value": 5800, "unit": "rpm"}
